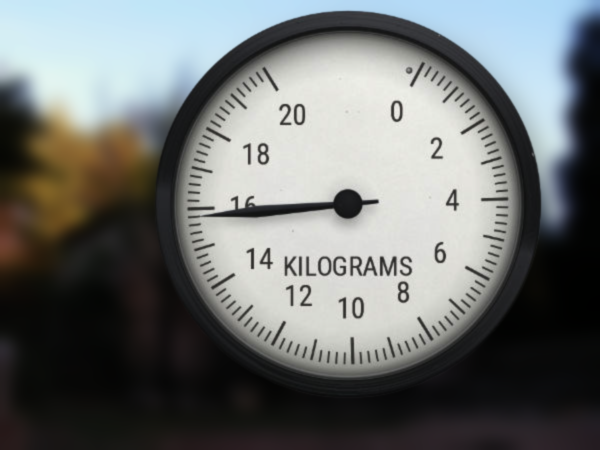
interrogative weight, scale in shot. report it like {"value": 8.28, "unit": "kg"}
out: {"value": 15.8, "unit": "kg"}
